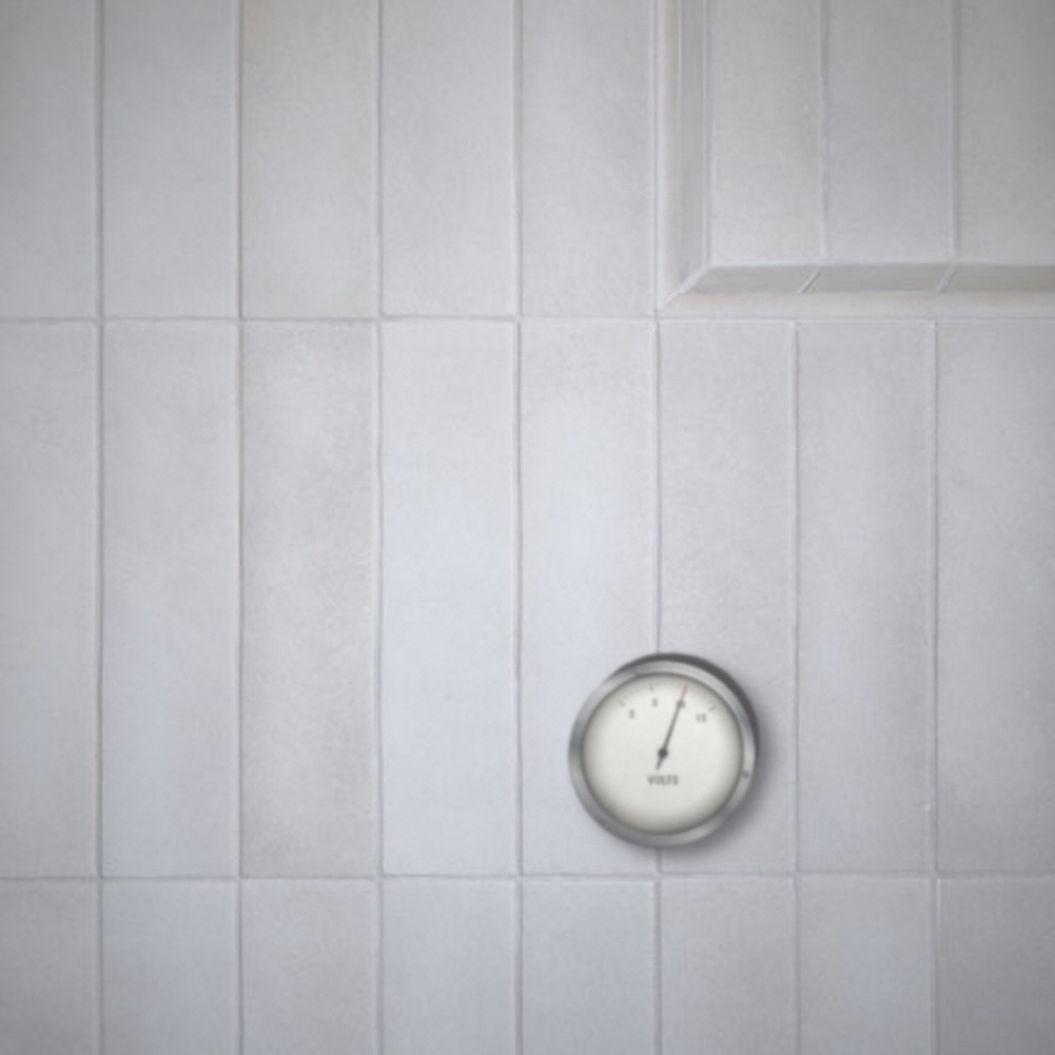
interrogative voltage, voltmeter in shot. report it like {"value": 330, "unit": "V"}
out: {"value": 10, "unit": "V"}
